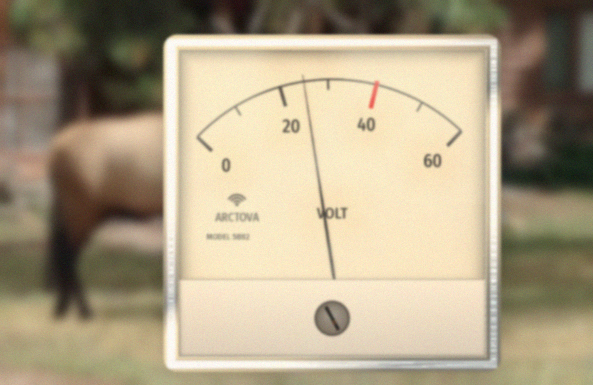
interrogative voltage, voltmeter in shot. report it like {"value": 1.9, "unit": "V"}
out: {"value": 25, "unit": "V"}
